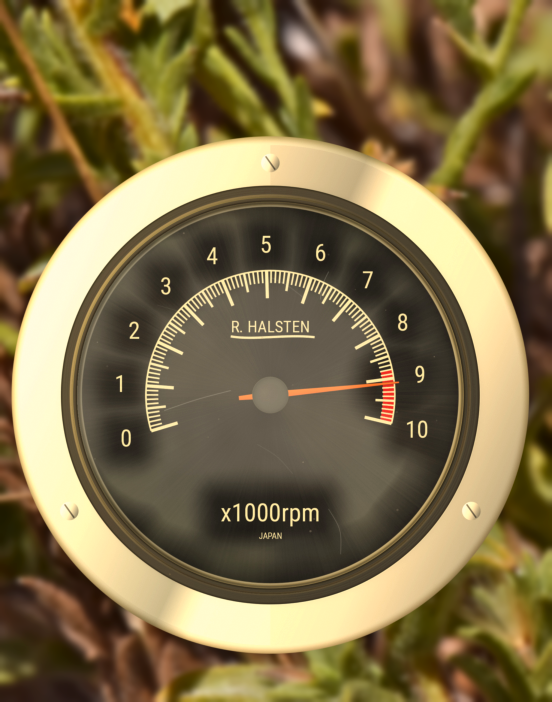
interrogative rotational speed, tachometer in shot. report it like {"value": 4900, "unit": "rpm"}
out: {"value": 9100, "unit": "rpm"}
